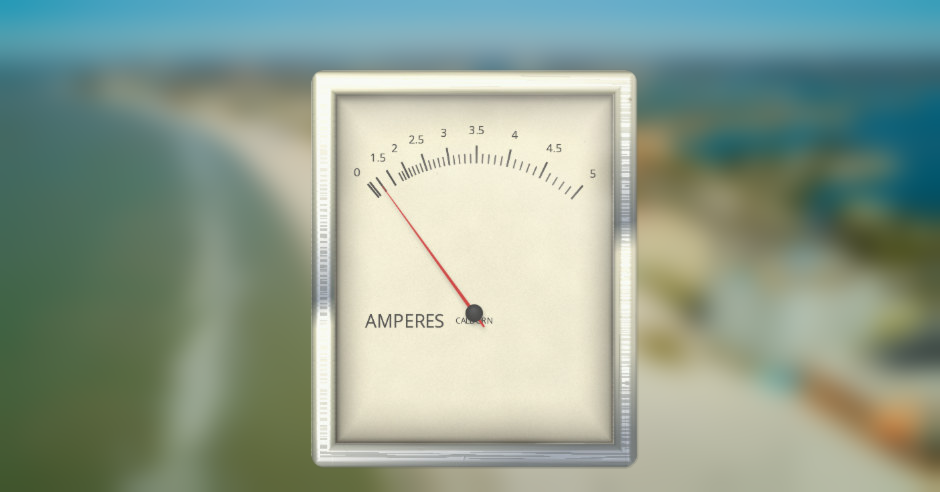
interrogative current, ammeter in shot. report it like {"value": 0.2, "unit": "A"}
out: {"value": 1, "unit": "A"}
